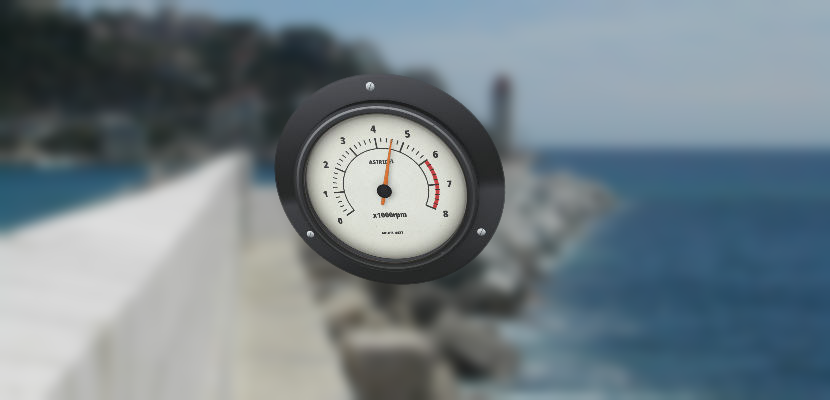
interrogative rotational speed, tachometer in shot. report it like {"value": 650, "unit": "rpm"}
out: {"value": 4600, "unit": "rpm"}
